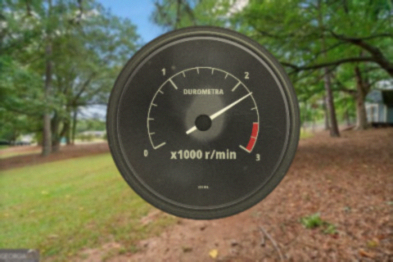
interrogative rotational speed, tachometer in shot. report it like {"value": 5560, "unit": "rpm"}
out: {"value": 2200, "unit": "rpm"}
